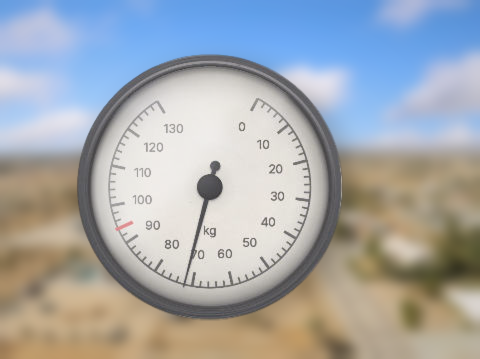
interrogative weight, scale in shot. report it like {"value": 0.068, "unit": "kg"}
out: {"value": 72, "unit": "kg"}
